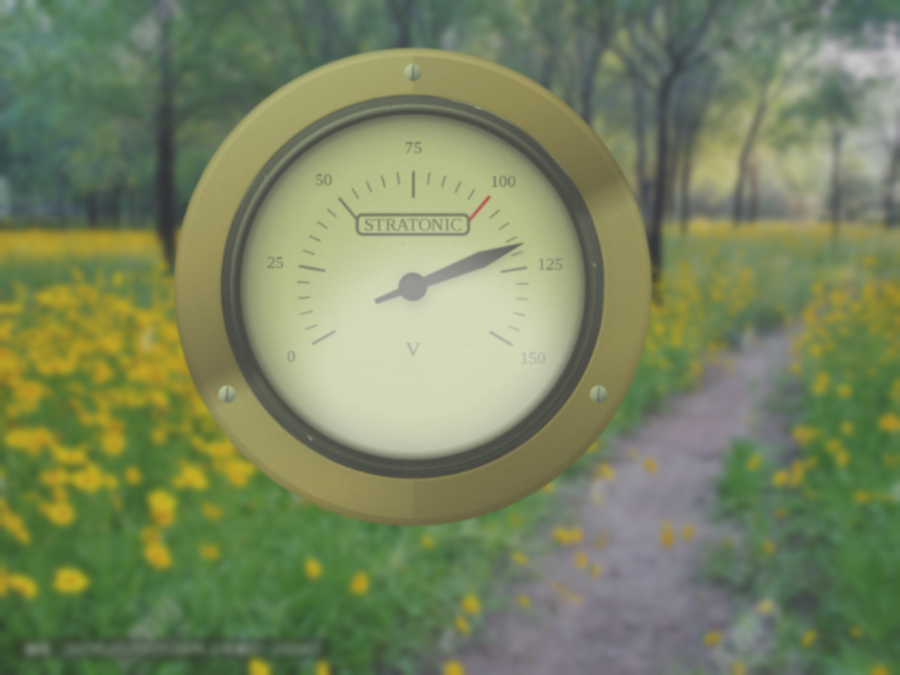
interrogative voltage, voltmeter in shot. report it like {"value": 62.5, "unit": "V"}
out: {"value": 117.5, "unit": "V"}
